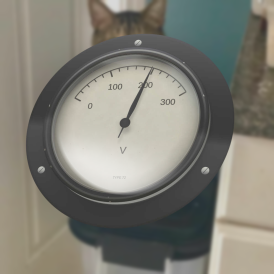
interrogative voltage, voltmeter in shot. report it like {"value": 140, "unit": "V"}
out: {"value": 200, "unit": "V"}
